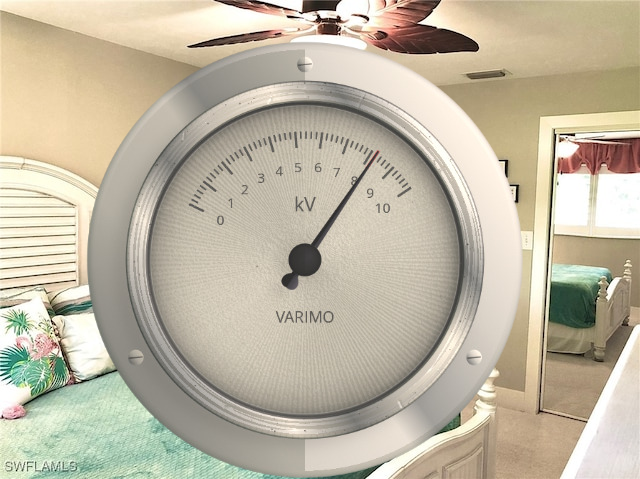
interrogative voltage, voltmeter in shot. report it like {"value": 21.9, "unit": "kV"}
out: {"value": 8.2, "unit": "kV"}
